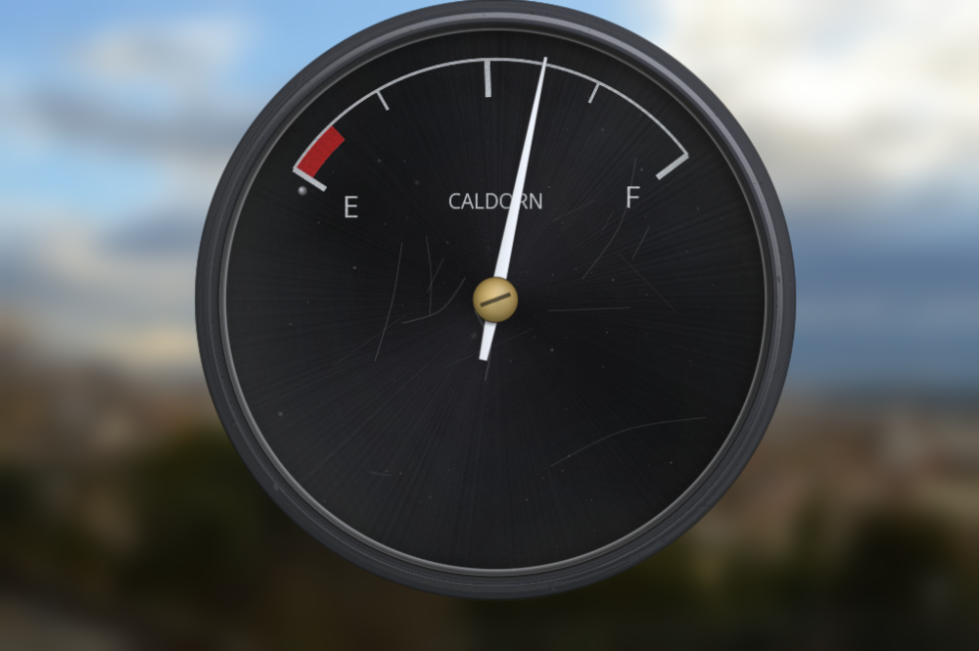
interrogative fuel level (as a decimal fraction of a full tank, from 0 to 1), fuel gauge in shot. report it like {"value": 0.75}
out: {"value": 0.625}
